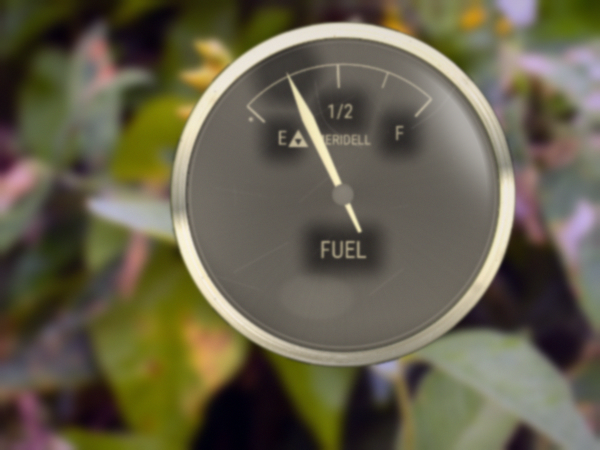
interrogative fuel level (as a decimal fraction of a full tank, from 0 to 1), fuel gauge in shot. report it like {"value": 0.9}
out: {"value": 0.25}
